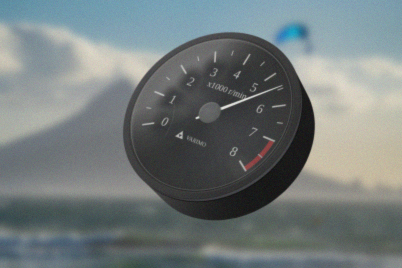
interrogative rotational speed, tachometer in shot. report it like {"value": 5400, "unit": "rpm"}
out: {"value": 5500, "unit": "rpm"}
